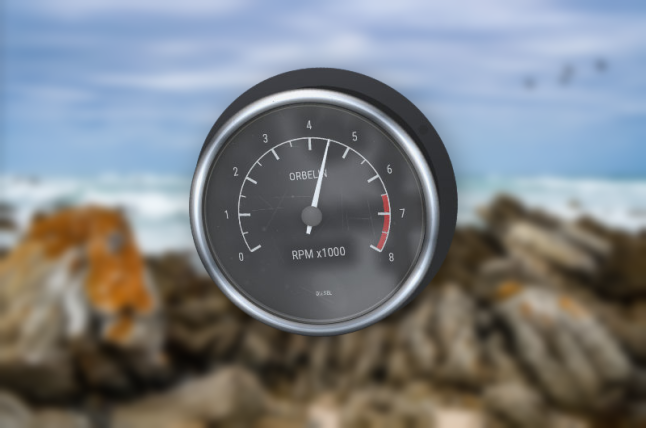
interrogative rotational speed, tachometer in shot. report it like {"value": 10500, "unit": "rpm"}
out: {"value": 4500, "unit": "rpm"}
